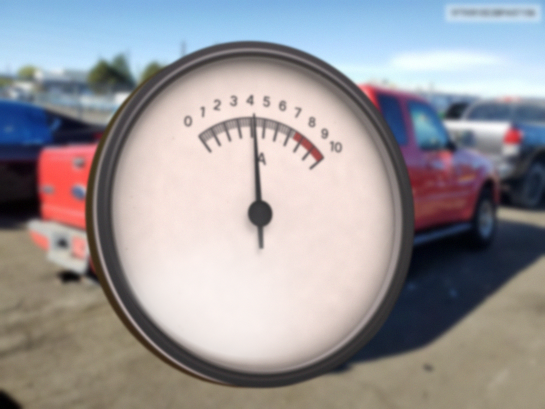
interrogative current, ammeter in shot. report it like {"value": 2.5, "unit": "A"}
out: {"value": 4, "unit": "A"}
